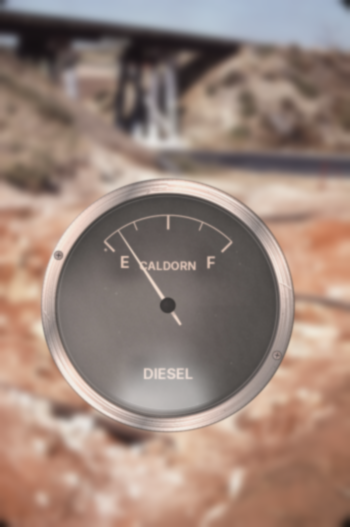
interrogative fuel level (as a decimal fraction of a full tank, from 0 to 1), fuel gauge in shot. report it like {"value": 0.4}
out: {"value": 0.125}
